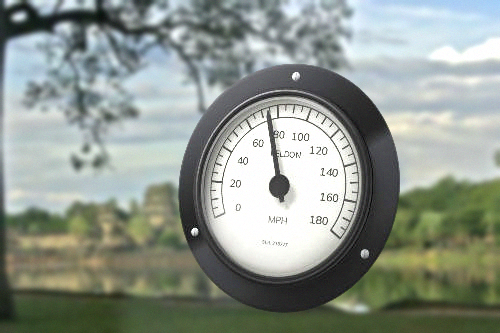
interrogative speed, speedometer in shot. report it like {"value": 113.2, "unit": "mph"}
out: {"value": 75, "unit": "mph"}
